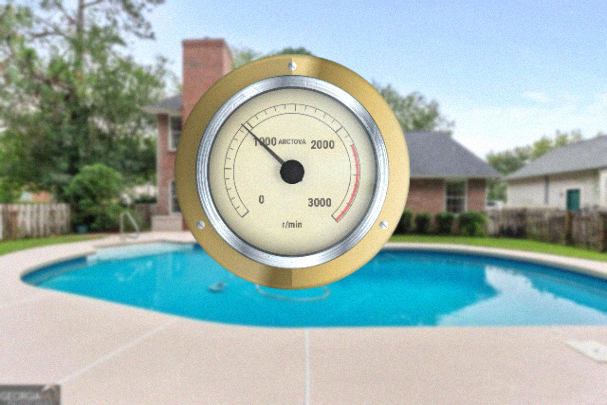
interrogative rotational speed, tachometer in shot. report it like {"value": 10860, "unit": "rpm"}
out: {"value": 950, "unit": "rpm"}
